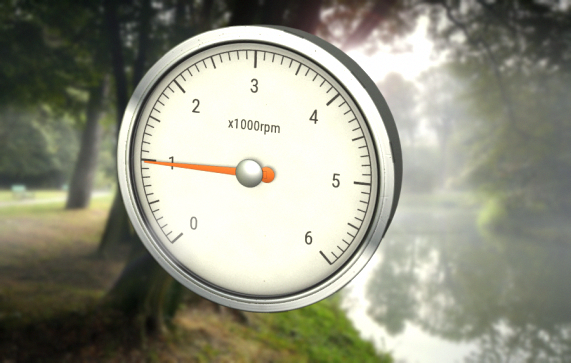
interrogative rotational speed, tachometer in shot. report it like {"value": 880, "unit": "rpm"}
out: {"value": 1000, "unit": "rpm"}
